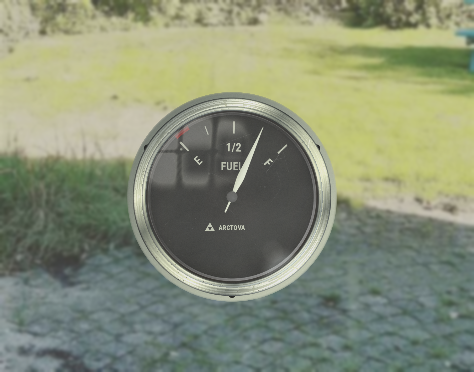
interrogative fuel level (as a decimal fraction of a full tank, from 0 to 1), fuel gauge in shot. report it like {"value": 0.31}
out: {"value": 0.75}
